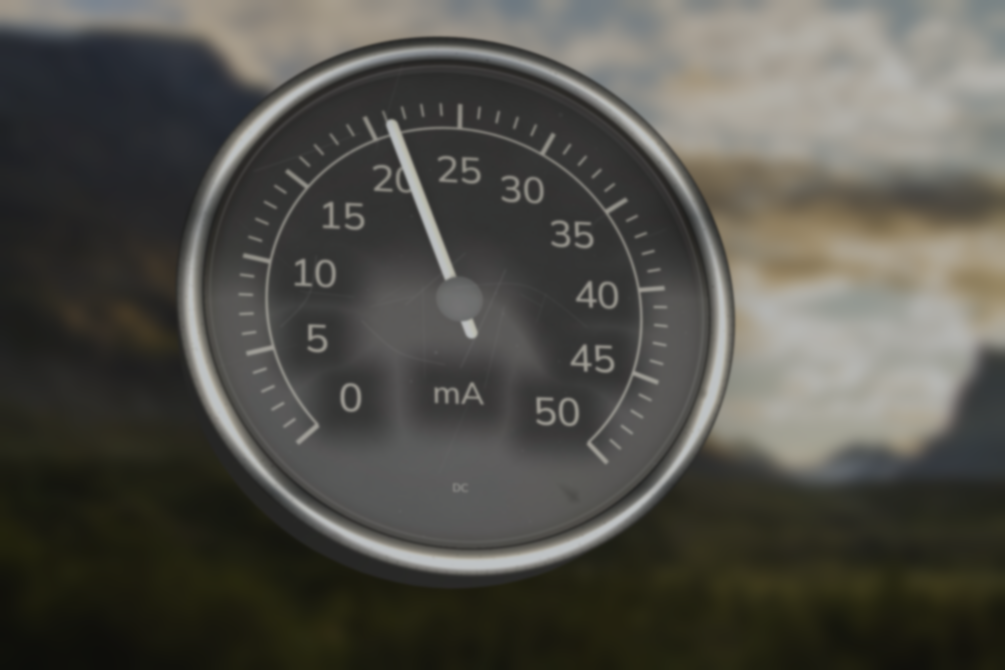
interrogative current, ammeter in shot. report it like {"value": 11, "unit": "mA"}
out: {"value": 21, "unit": "mA"}
